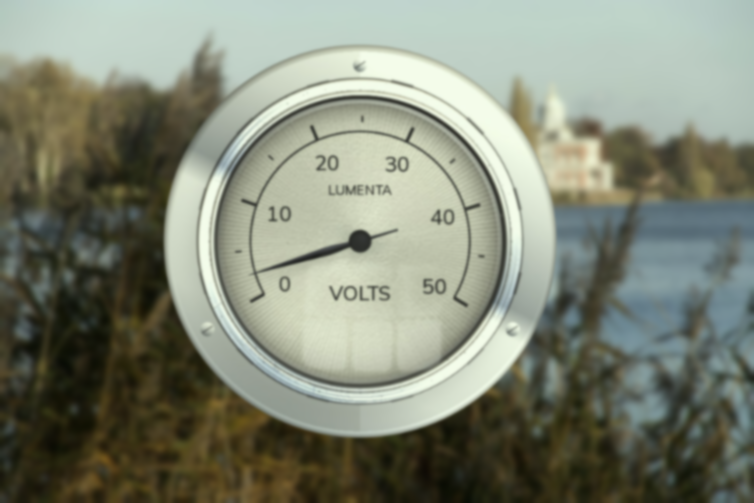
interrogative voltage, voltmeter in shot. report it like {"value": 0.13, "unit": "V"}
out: {"value": 2.5, "unit": "V"}
